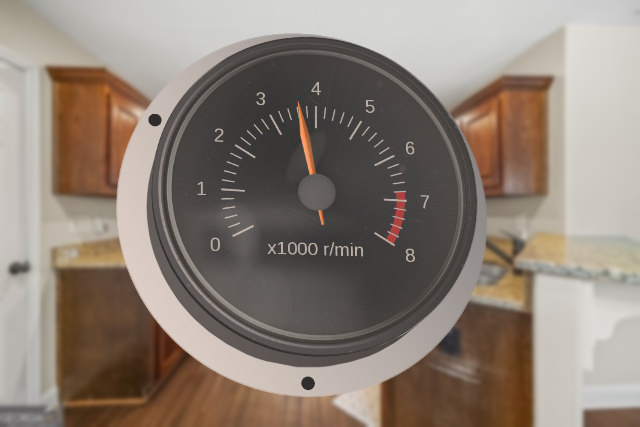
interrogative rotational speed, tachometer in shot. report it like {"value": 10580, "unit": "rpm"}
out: {"value": 3600, "unit": "rpm"}
